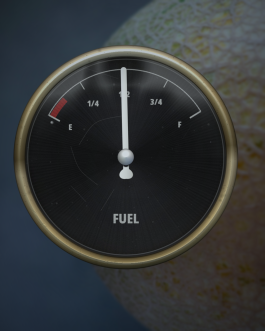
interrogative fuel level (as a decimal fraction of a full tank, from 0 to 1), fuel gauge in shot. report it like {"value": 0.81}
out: {"value": 0.5}
